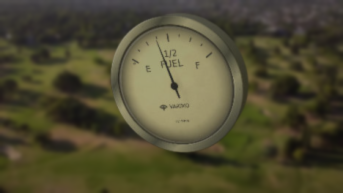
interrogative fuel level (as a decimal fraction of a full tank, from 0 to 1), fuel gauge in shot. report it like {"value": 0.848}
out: {"value": 0.375}
